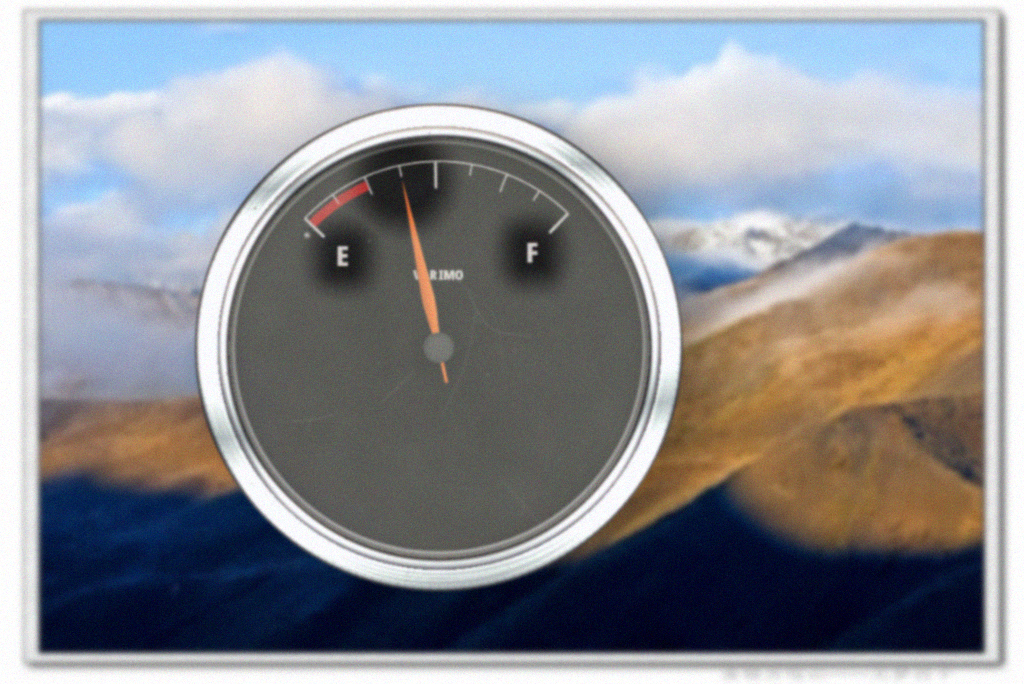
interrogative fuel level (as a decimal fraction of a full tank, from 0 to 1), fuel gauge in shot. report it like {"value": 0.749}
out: {"value": 0.375}
